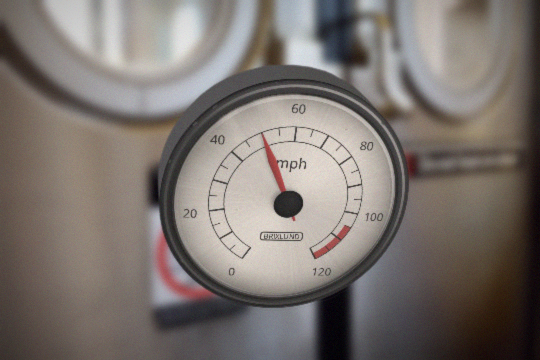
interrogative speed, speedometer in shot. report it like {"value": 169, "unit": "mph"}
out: {"value": 50, "unit": "mph"}
